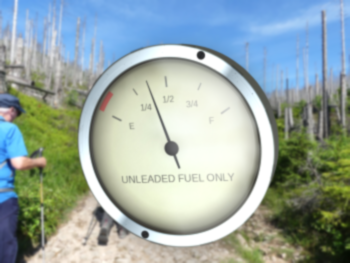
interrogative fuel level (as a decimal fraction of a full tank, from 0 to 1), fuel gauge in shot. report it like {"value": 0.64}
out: {"value": 0.375}
